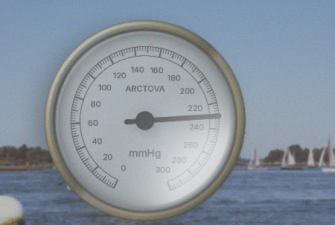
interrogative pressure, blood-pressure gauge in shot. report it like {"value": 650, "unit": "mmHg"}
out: {"value": 230, "unit": "mmHg"}
